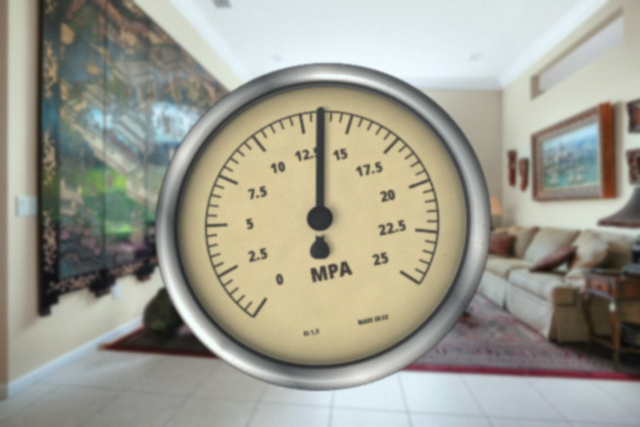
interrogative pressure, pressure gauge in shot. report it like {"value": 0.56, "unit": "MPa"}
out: {"value": 13.5, "unit": "MPa"}
